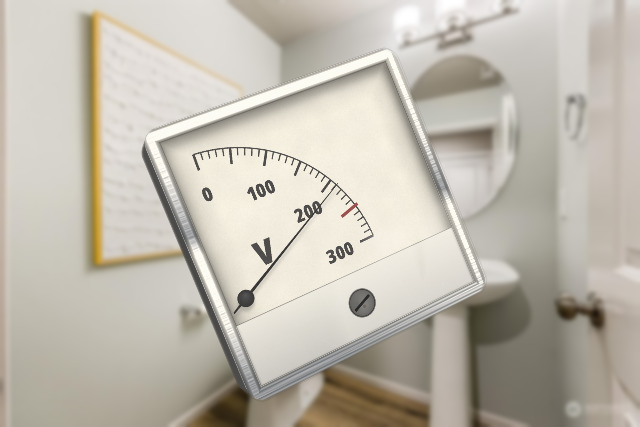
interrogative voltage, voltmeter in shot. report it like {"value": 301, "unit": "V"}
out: {"value": 210, "unit": "V"}
